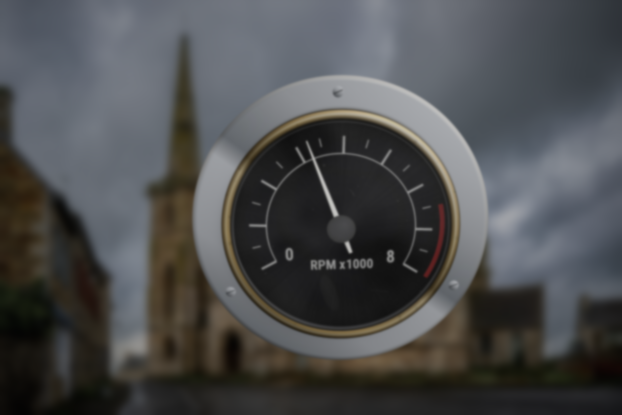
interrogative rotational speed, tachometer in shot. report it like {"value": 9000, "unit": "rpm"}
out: {"value": 3250, "unit": "rpm"}
